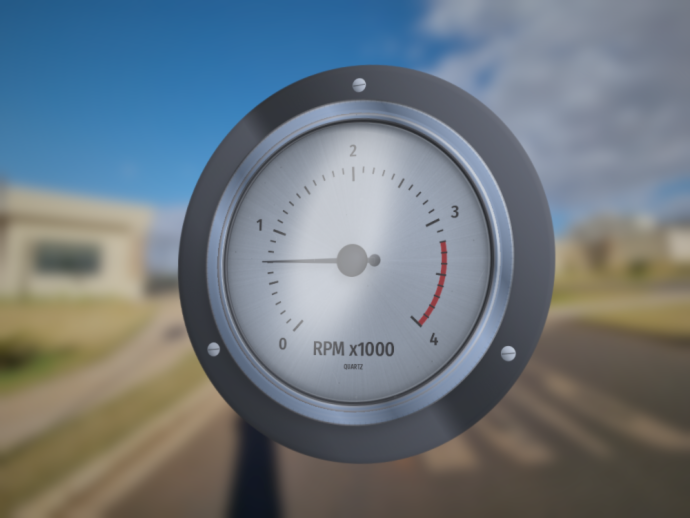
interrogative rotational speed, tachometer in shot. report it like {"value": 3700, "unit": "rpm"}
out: {"value": 700, "unit": "rpm"}
